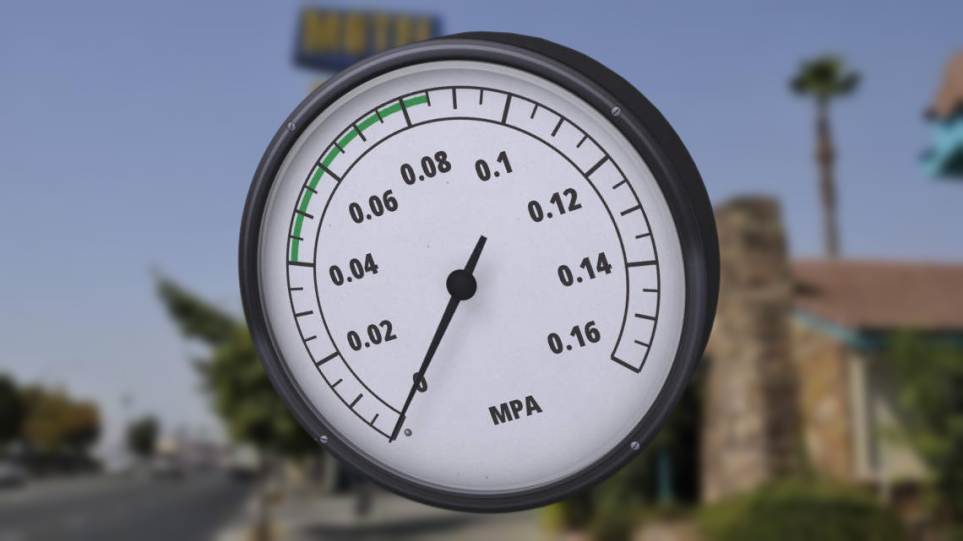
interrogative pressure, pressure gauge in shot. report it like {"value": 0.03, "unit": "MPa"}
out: {"value": 0, "unit": "MPa"}
